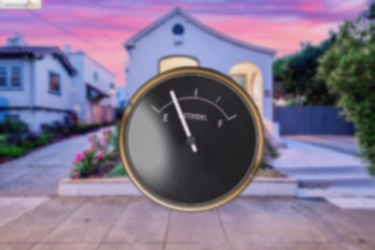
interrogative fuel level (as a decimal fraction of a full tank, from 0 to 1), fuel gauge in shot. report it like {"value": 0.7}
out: {"value": 0.25}
